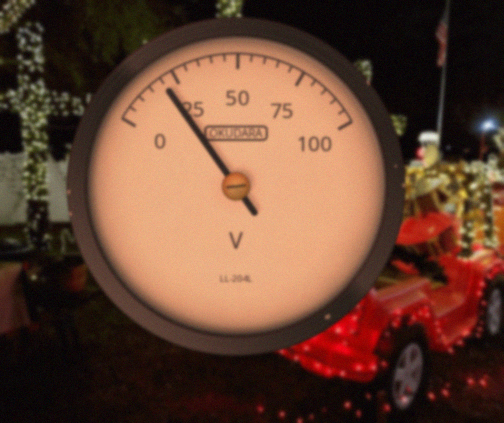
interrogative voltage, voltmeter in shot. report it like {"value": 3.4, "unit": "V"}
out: {"value": 20, "unit": "V"}
